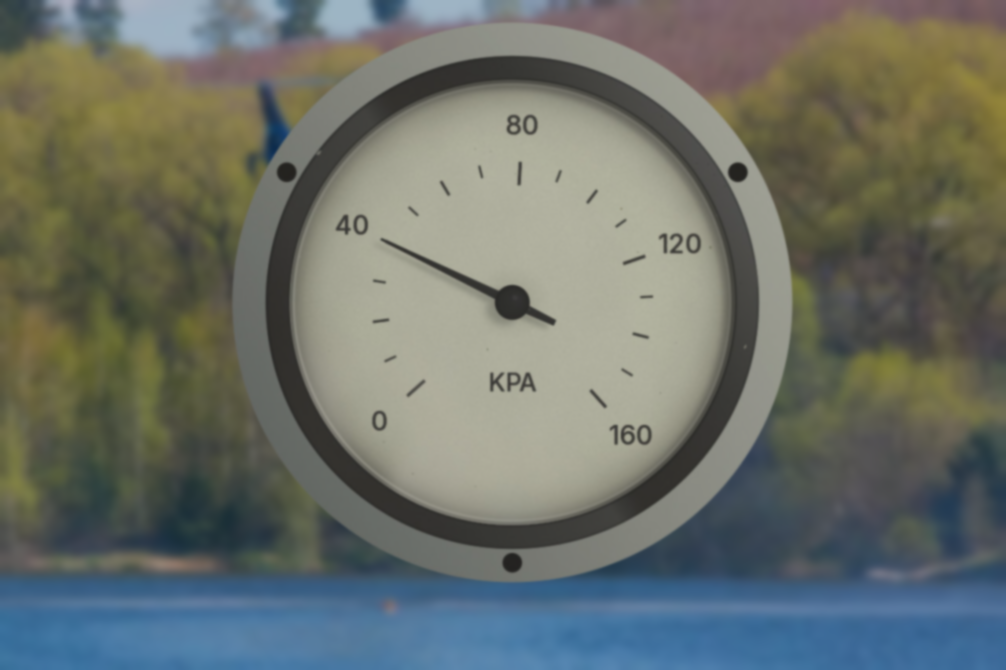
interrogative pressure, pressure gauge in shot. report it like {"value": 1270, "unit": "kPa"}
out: {"value": 40, "unit": "kPa"}
